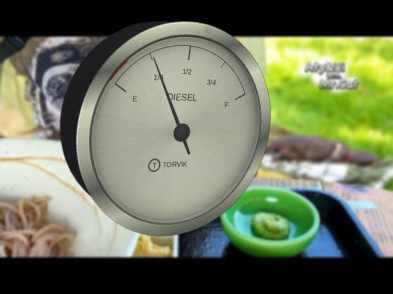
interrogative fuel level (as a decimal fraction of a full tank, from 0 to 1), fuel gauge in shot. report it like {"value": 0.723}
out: {"value": 0.25}
